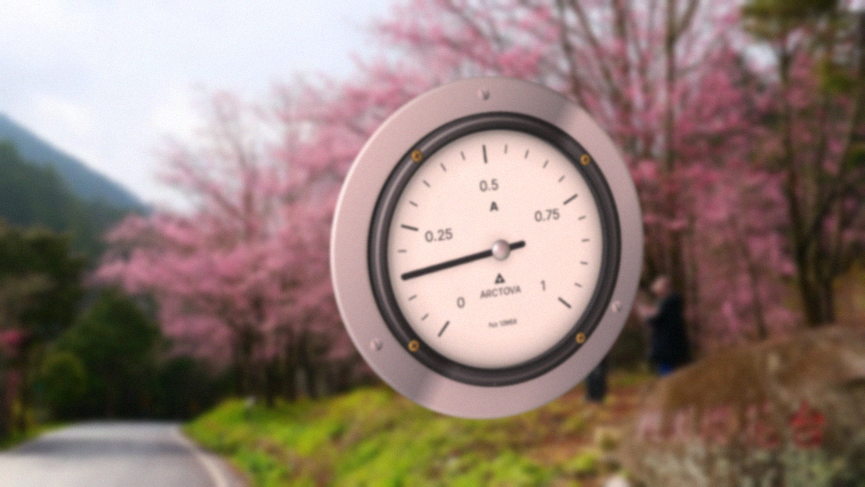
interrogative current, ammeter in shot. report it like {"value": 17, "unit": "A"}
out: {"value": 0.15, "unit": "A"}
